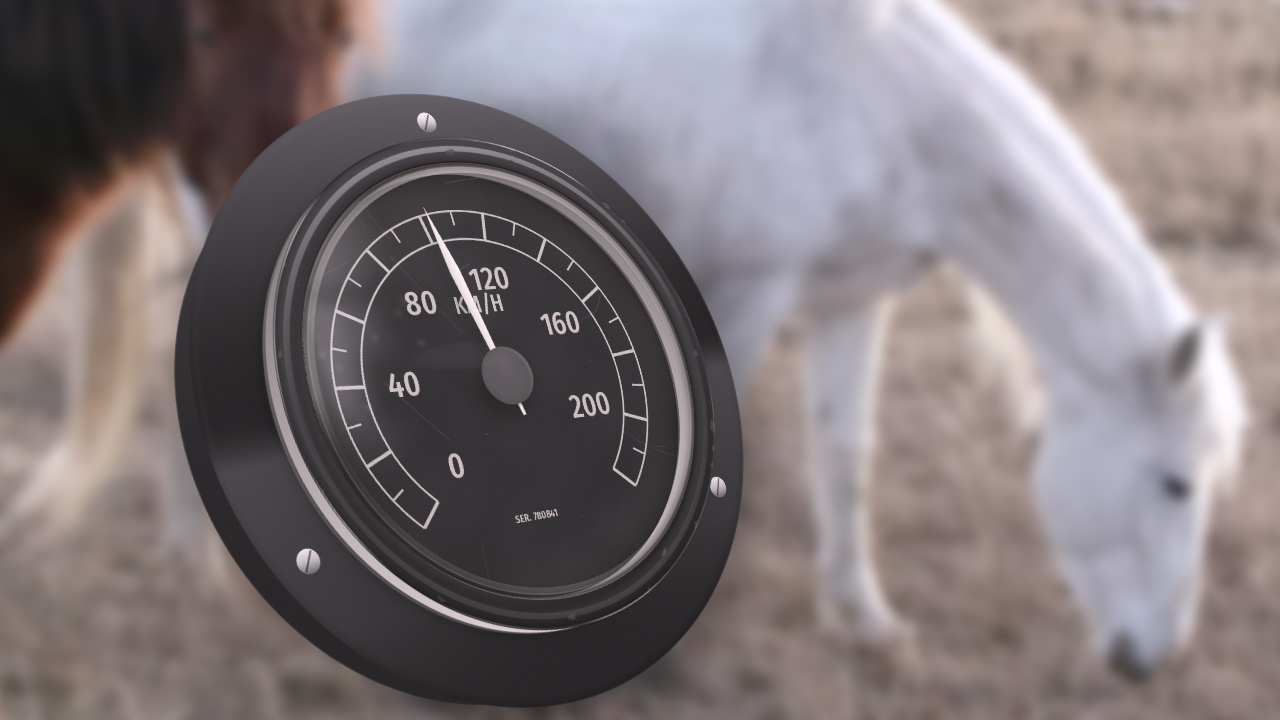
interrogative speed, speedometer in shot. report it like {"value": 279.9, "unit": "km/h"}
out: {"value": 100, "unit": "km/h"}
